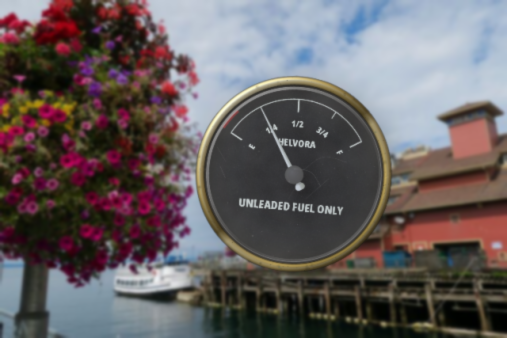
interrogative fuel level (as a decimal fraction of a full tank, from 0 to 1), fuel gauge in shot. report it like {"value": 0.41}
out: {"value": 0.25}
